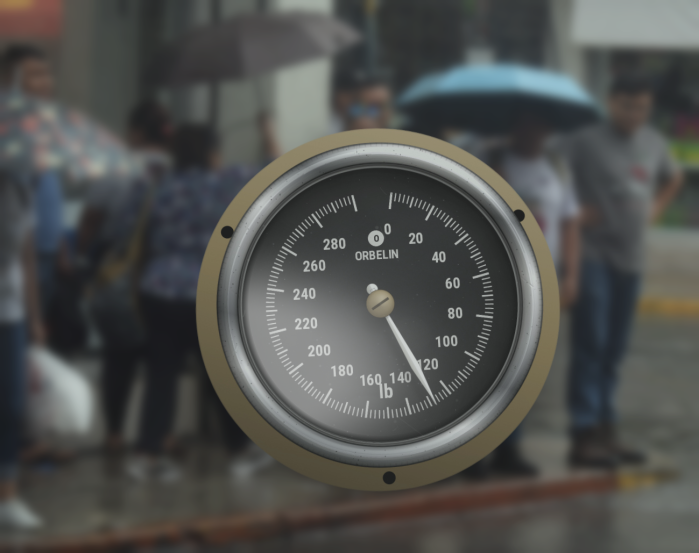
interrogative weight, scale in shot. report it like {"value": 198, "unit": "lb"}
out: {"value": 128, "unit": "lb"}
